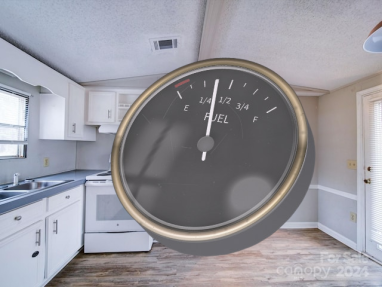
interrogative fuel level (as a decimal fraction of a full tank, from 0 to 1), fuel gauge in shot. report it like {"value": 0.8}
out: {"value": 0.375}
